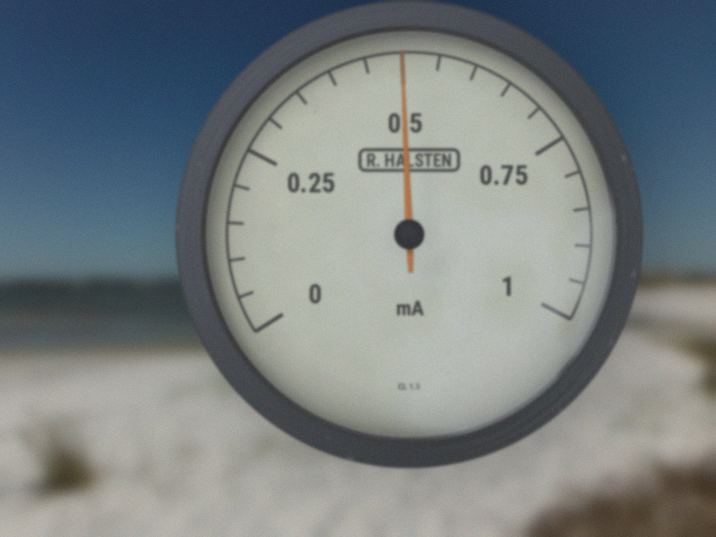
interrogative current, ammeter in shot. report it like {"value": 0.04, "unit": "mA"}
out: {"value": 0.5, "unit": "mA"}
